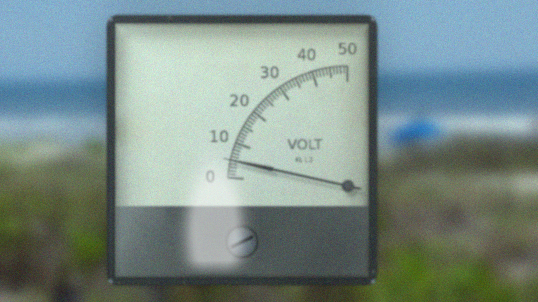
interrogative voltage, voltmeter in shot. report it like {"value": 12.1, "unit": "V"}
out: {"value": 5, "unit": "V"}
